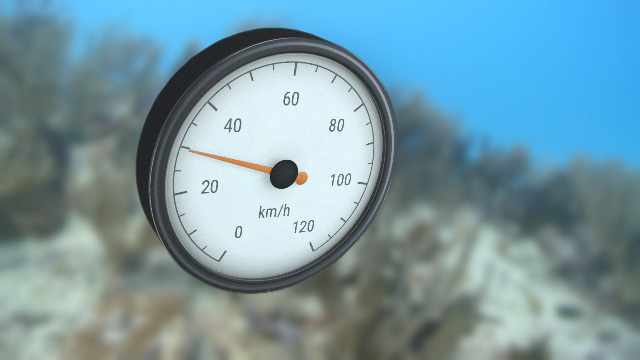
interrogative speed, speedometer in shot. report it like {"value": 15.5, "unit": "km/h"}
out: {"value": 30, "unit": "km/h"}
